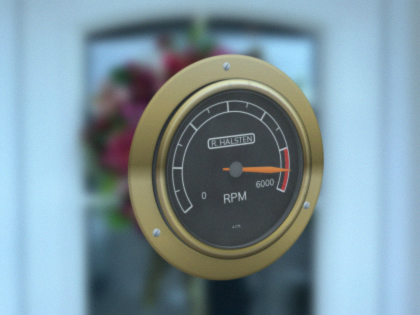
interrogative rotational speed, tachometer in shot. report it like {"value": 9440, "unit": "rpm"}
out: {"value": 5500, "unit": "rpm"}
